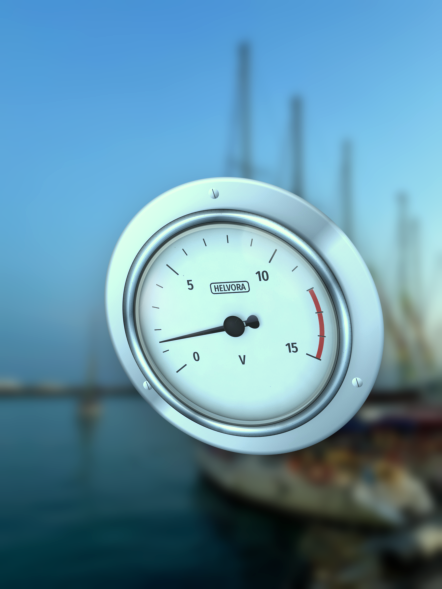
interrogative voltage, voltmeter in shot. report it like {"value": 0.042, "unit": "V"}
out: {"value": 1.5, "unit": "V"}
